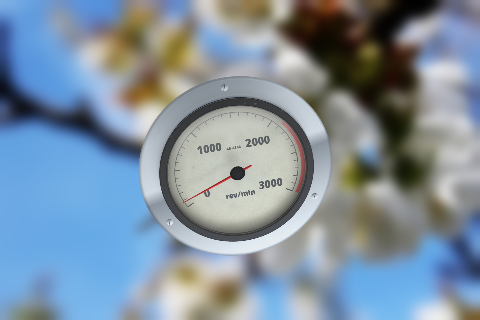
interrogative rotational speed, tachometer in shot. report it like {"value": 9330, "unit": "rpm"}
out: {"value": 100, "unit": "rpm"}
